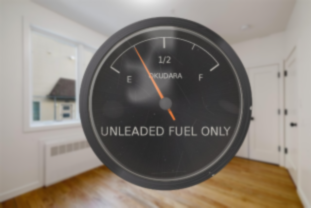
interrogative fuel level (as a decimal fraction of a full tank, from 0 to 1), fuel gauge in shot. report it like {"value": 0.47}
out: {"value": 0.25}
